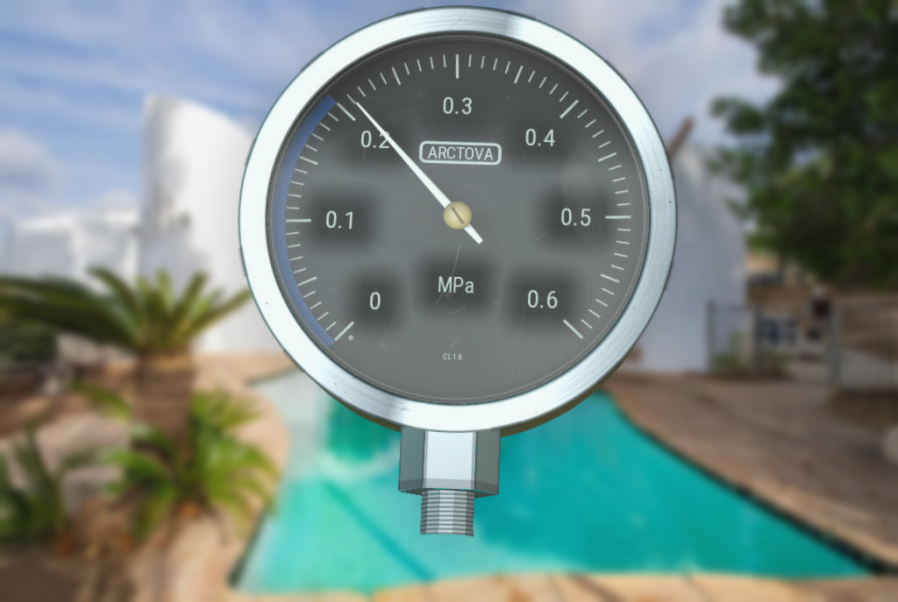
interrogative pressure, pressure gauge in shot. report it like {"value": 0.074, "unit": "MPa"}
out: {"value": 0.21, "unit": "MPa"}
